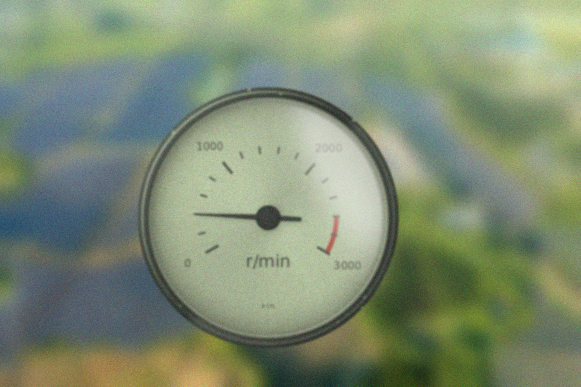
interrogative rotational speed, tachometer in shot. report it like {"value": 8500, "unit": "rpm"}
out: {"value": 400, "unit": "rpm"}
